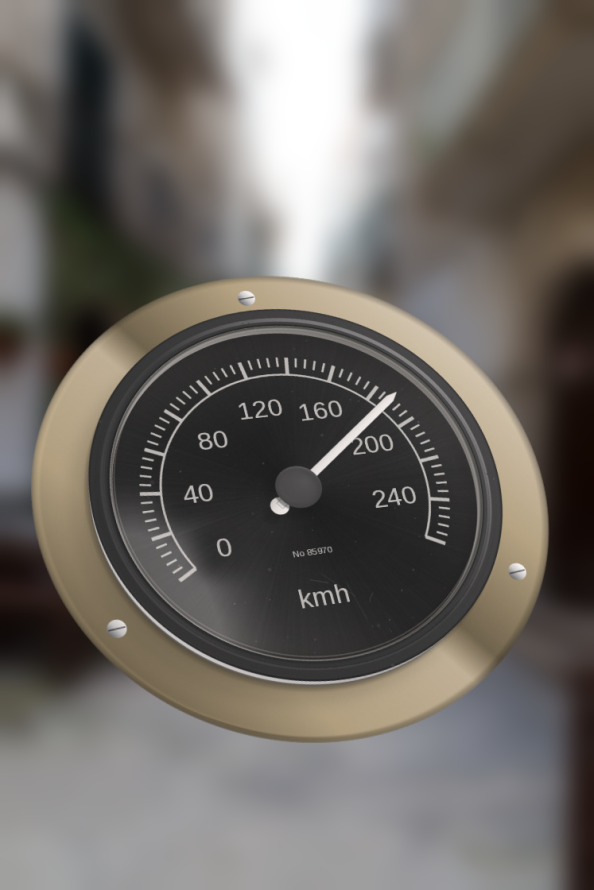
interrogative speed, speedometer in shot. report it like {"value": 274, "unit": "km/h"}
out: {"value": 188, "unit": "km/h"}
